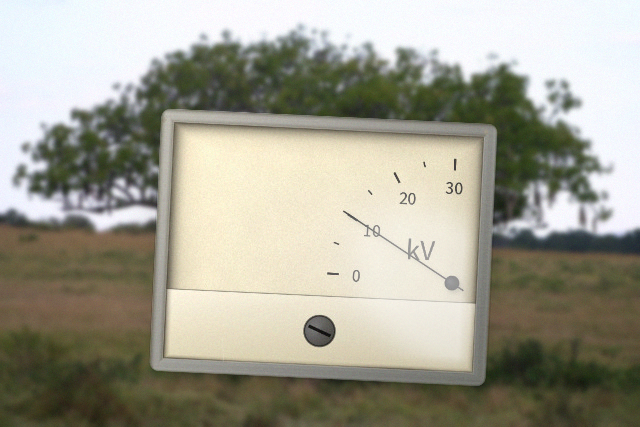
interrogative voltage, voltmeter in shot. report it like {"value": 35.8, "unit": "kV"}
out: {"value": 10, "unit": "kV"}
